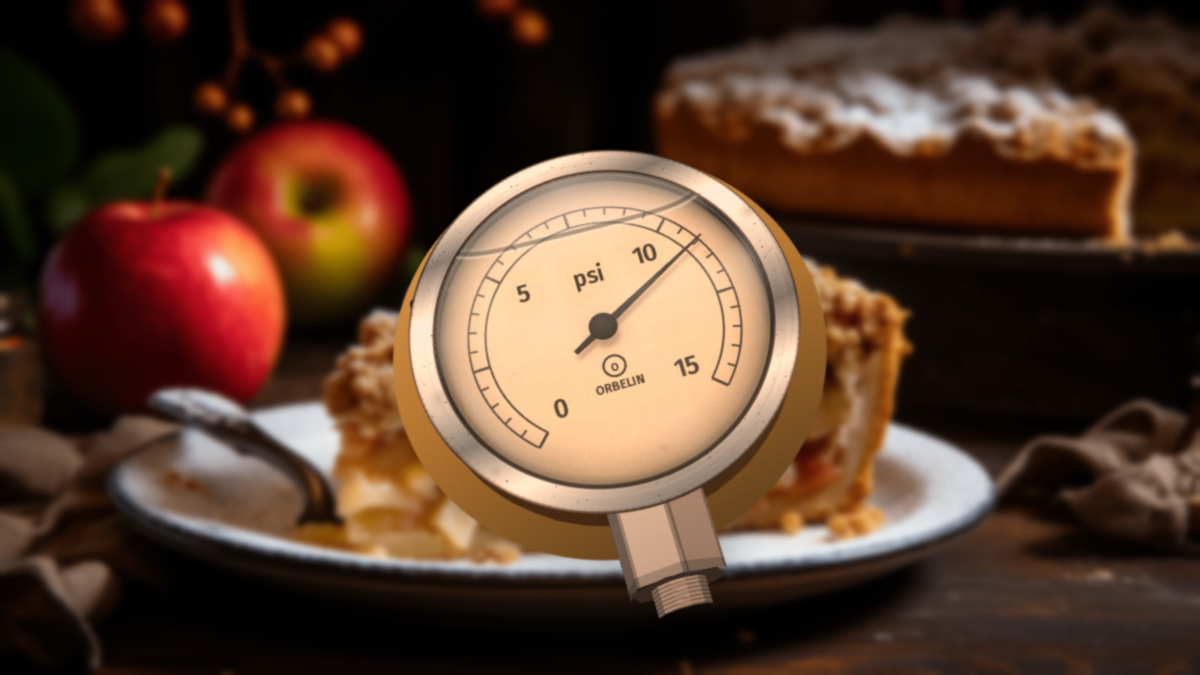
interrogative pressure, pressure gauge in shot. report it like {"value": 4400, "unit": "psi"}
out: {"value": 11, "unit": "psi"}
